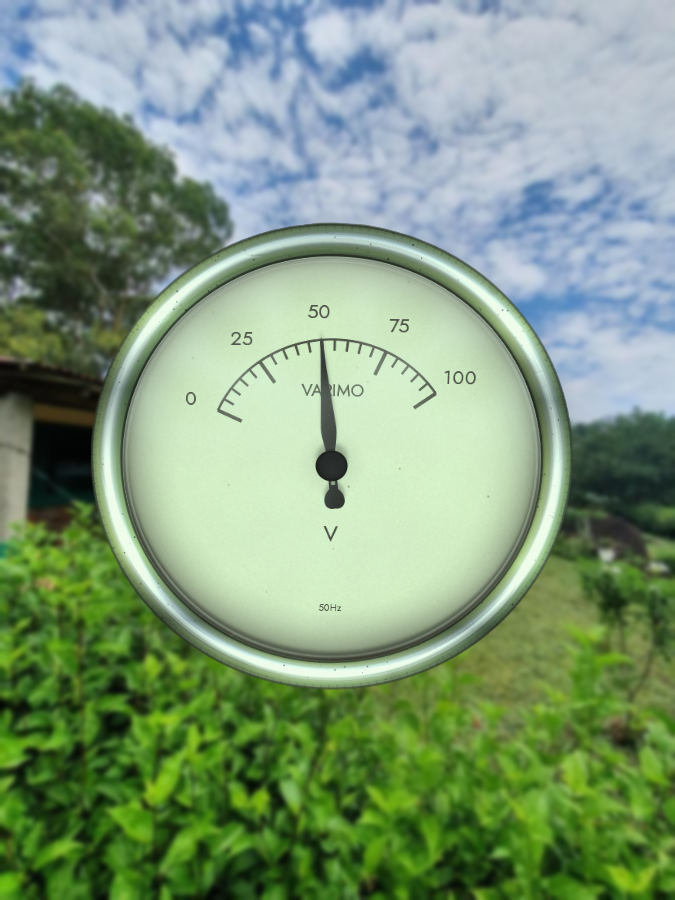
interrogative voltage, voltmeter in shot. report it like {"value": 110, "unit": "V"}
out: {"value": 50, "unit": "V"}
